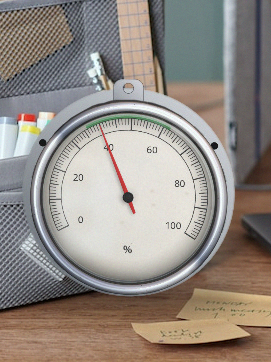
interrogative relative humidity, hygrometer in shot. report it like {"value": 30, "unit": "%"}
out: {"value": 40, "unit": "%"}
